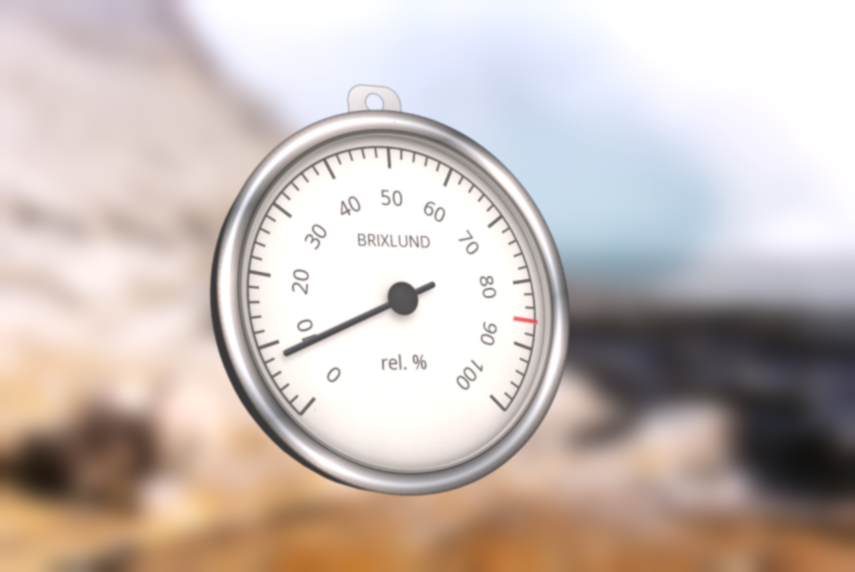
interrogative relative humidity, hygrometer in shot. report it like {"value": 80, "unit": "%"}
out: {"value": 8, "unit": "%"}
